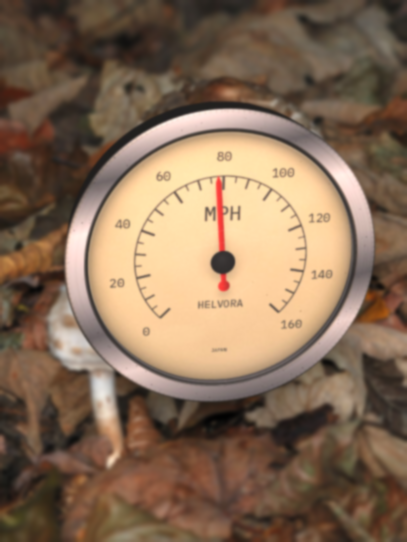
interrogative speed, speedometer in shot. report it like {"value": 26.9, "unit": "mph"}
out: {"value": 77.5, "unit": "mph"}
